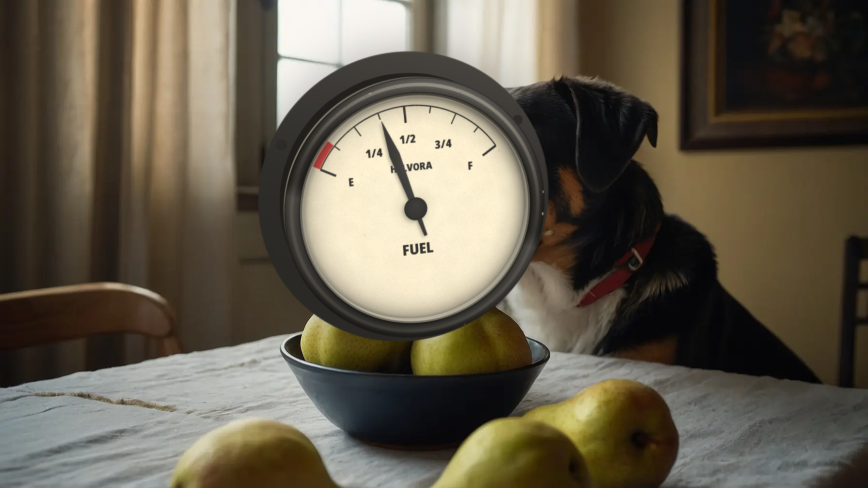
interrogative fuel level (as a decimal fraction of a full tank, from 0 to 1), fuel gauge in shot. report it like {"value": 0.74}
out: {"value": 0.375}
